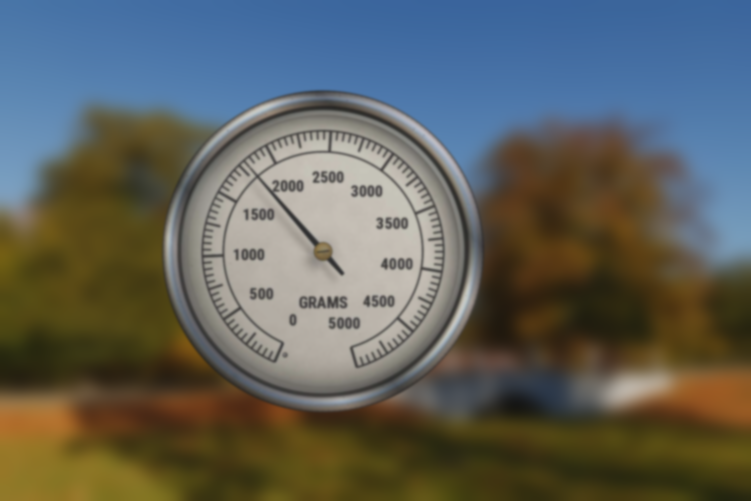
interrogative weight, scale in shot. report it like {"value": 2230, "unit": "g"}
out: {"value": 1800, "unit": "g"}
